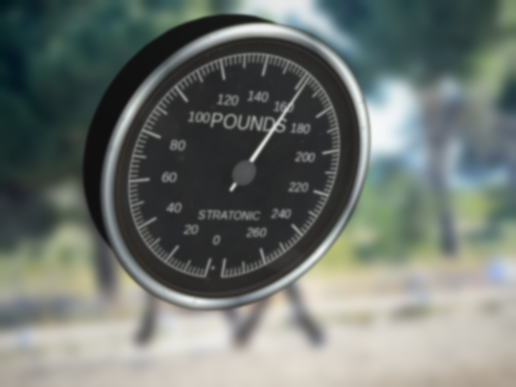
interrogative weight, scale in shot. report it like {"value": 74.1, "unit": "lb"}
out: {"value": 160, "unit": "lb"}
